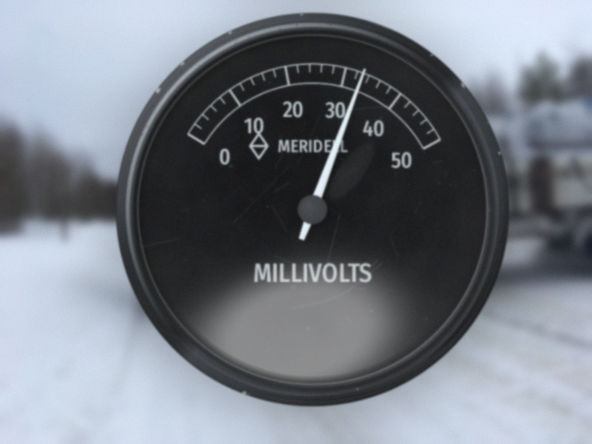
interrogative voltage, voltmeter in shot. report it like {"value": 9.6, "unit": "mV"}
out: {"value": 33, "unit": "mV"}
